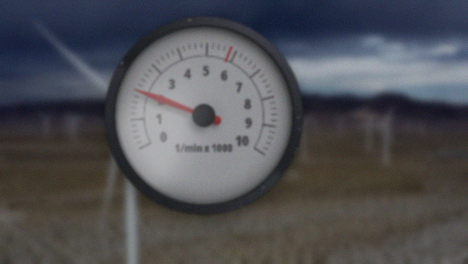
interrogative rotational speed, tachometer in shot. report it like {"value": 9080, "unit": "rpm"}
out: {"value": 2000, "unit": "rpm"}
